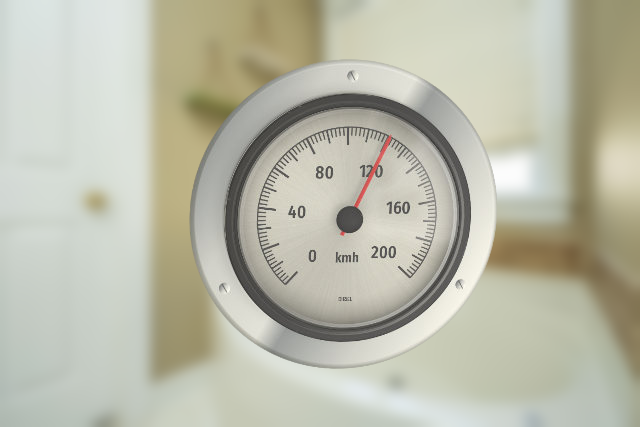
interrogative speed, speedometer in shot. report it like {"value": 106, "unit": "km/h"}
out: {"value": 120, "unit": "km/h"}
